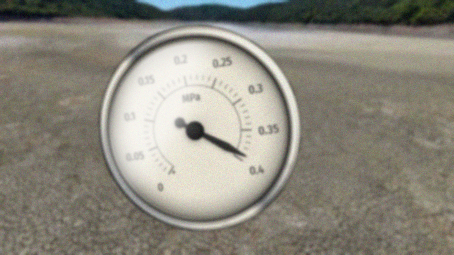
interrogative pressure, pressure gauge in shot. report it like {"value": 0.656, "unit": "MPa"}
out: {"value": 0.39, "unit": "MPa"}
